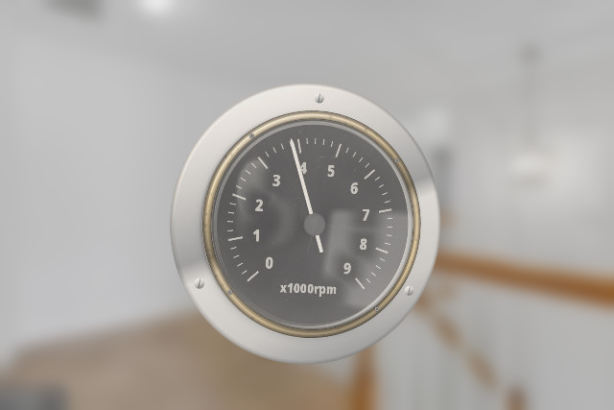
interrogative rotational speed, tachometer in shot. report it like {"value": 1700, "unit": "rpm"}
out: {"value": 3800, "unit": "rpm"}
